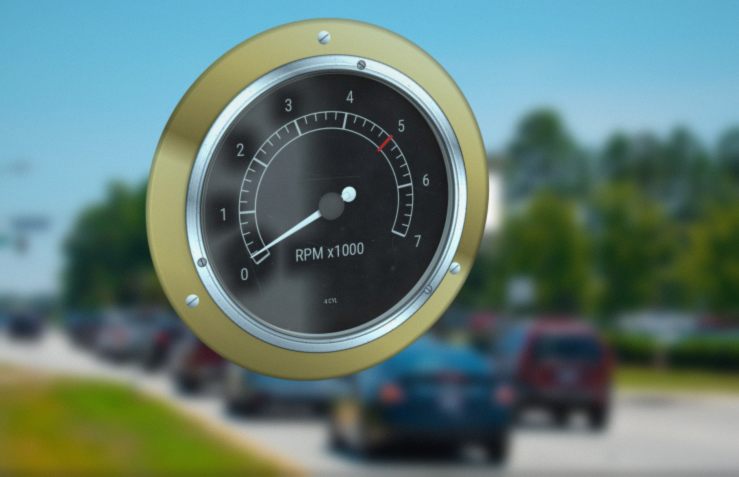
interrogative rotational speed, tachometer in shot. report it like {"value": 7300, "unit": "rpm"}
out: {"value": 200, "unit": "rpm"}
